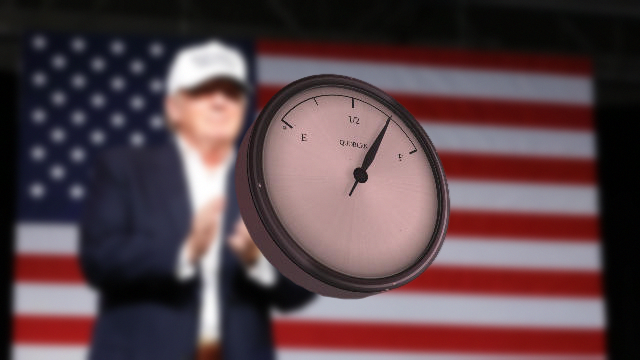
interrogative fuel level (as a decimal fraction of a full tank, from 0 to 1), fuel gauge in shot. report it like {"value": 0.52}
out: {"value": 0.75}
